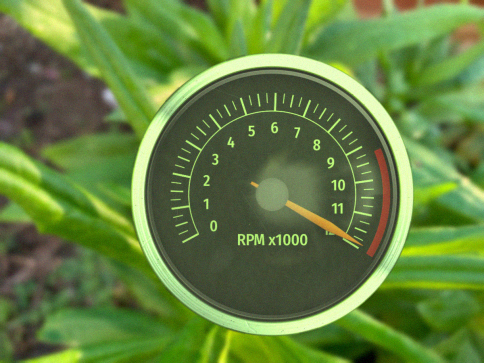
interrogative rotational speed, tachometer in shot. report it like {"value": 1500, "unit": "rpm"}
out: {"value": 11875, "unit": "rpm"}
